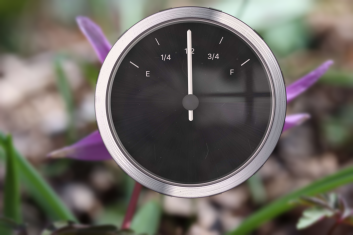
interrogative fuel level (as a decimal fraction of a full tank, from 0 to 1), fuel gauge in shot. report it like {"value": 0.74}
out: {"value": 0.5}
